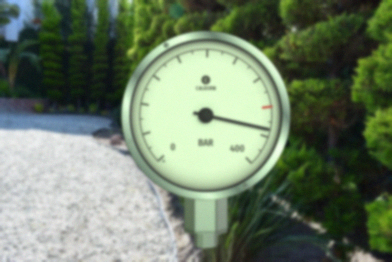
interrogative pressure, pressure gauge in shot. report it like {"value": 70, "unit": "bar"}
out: {"value": 350, "unit": "bar"}
